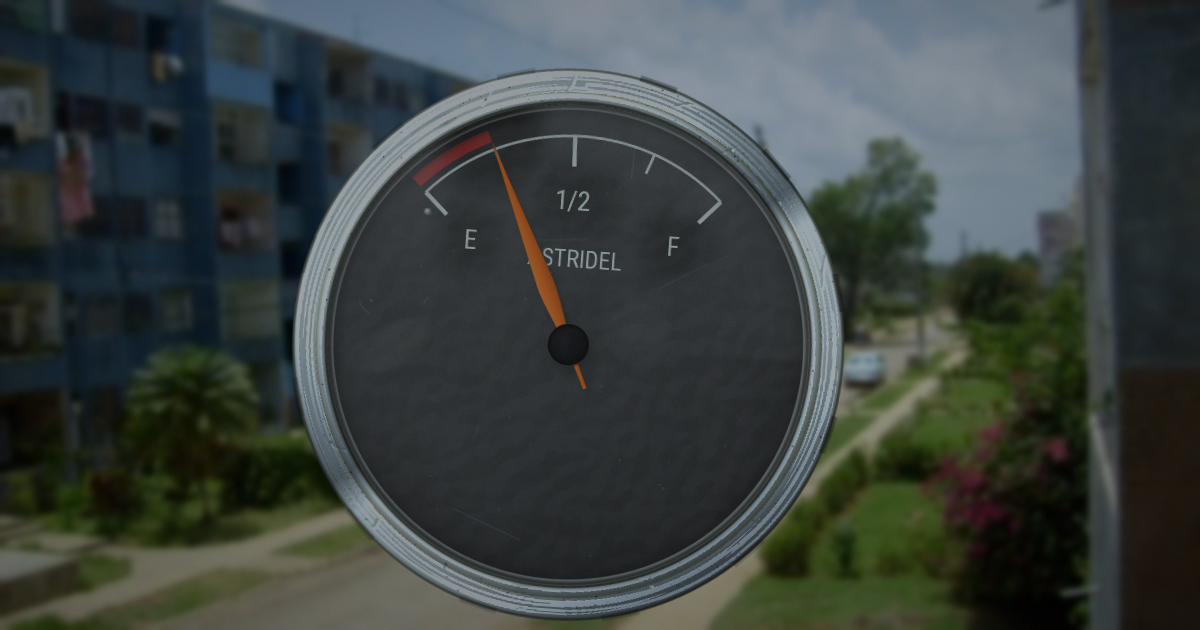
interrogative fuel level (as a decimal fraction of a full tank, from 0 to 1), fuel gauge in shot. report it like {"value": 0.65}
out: {"value": 0.25}
